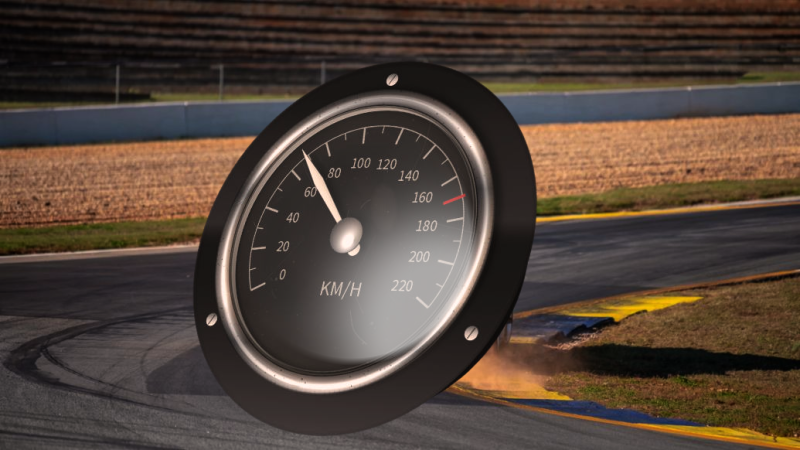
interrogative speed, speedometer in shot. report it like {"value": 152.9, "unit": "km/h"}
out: {"value": 70, "unit": "km/h"}
